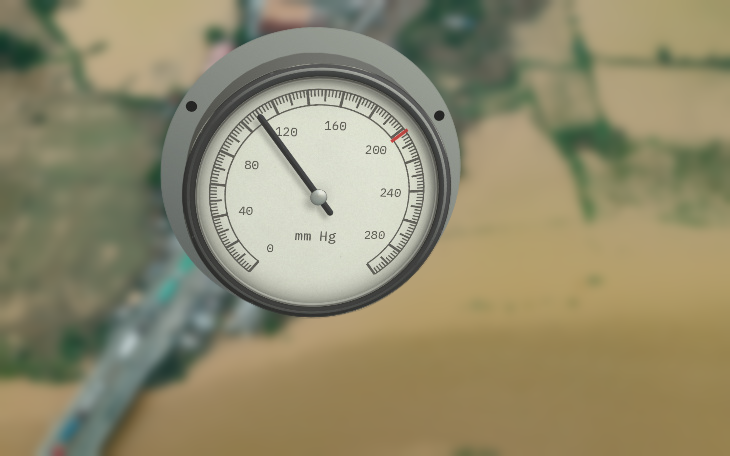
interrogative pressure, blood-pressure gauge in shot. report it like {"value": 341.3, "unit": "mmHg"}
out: {"value": 110, "unit": "mmHg"}
